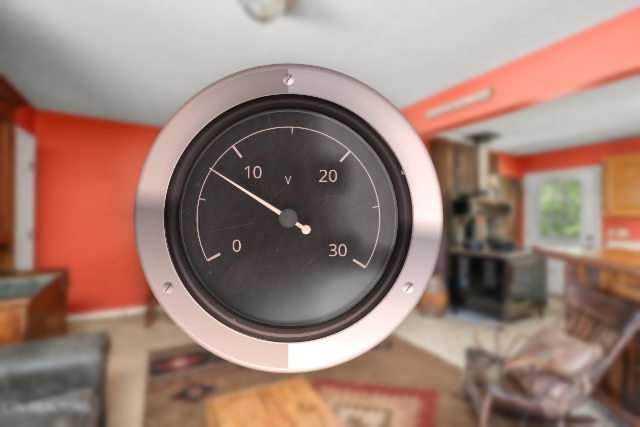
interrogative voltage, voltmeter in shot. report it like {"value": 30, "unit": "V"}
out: {"value": 7.5, "unit": "V"}
